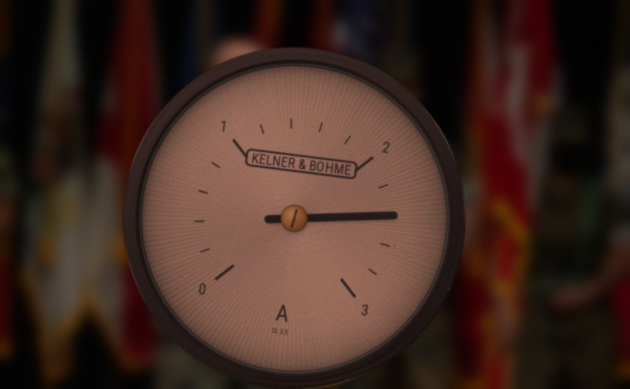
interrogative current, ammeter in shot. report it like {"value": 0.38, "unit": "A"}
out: {"value": 2.4, "unit": "A"}
